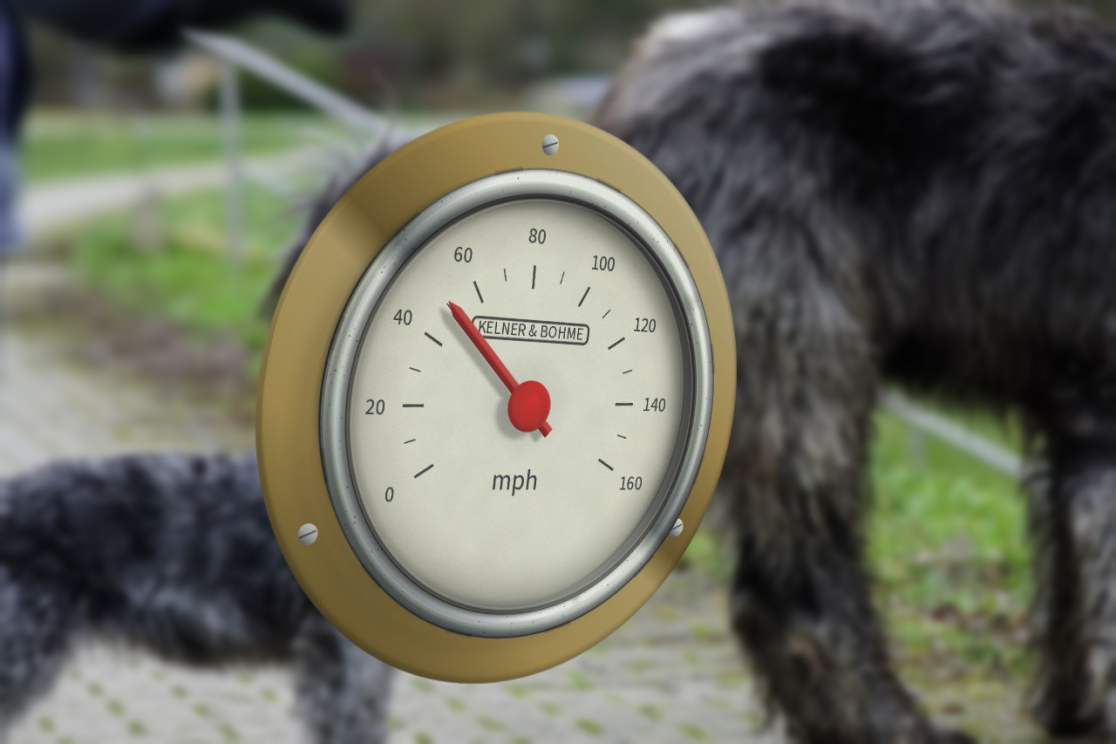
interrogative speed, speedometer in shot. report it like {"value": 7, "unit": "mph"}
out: {"value": 50, "unit": "mph"}
